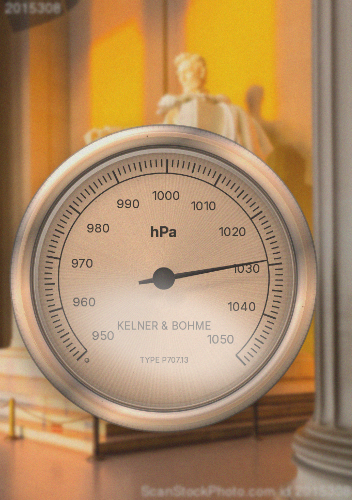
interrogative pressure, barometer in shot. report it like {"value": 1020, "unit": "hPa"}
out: {"value": 1029, "unit": "hPa"}
